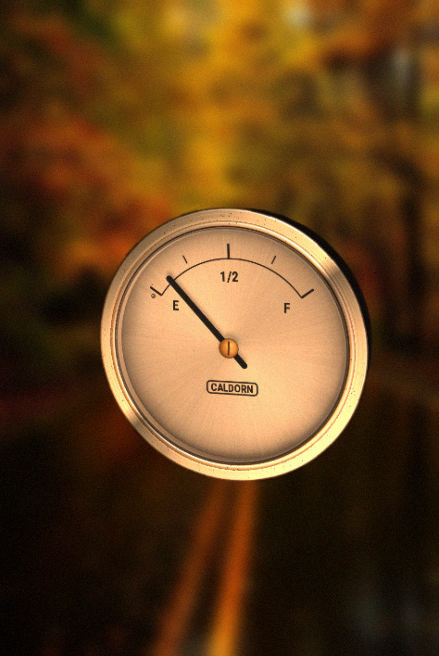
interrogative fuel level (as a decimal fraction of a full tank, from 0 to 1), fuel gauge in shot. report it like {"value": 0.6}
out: {"value": 0.125}
